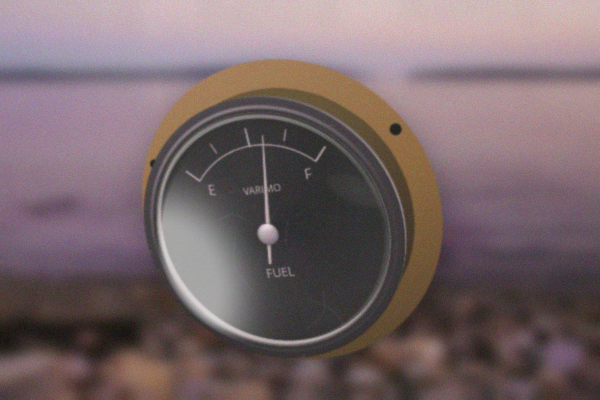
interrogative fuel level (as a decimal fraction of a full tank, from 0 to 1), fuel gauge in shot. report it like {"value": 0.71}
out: {"value": 0.625}
